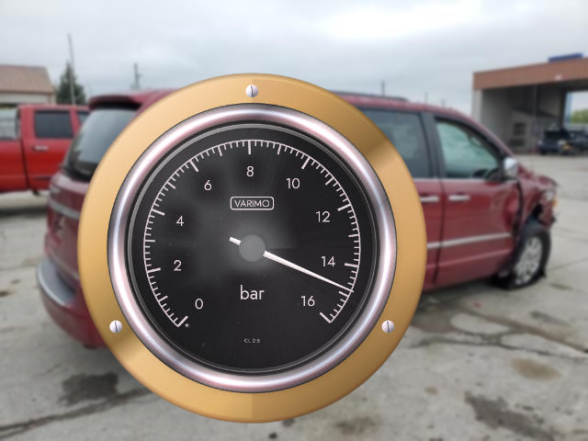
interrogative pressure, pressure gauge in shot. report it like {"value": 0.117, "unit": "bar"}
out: {"value": 14.8, "unit": "bar"}
